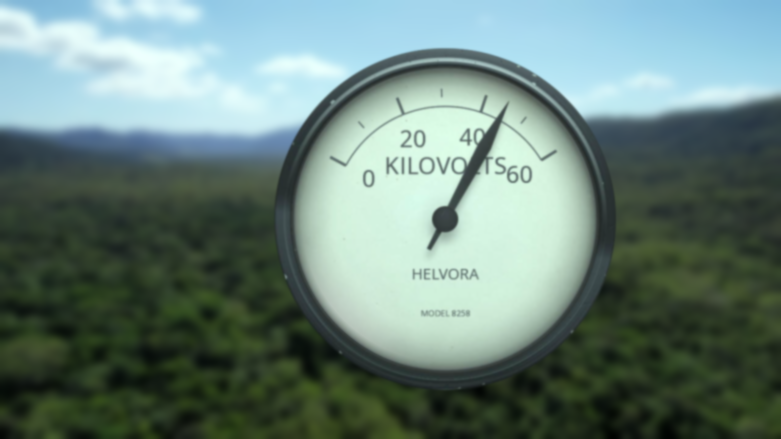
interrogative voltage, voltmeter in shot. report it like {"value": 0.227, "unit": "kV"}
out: {"value": 45, "unit": "kV"}
